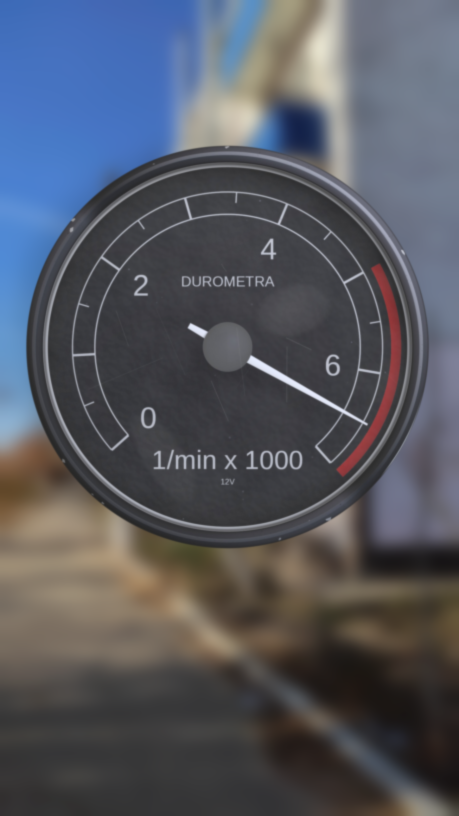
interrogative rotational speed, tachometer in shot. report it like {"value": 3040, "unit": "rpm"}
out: {"value": 6500, "unit": "rpm"}
